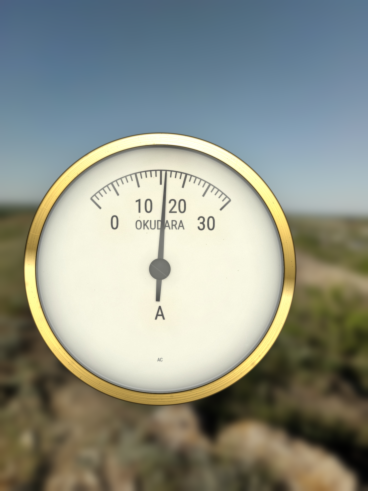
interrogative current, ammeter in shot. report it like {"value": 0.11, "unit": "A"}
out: {"value": 16, "unit": "A"}
